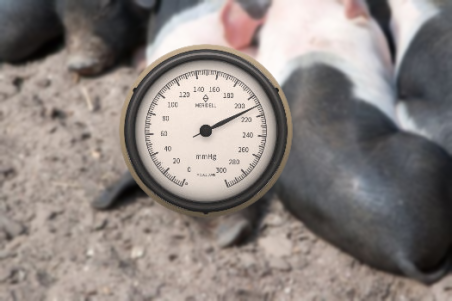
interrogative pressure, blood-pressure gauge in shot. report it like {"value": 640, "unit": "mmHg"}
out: {"value": 210, "unit": "mmHg"}
